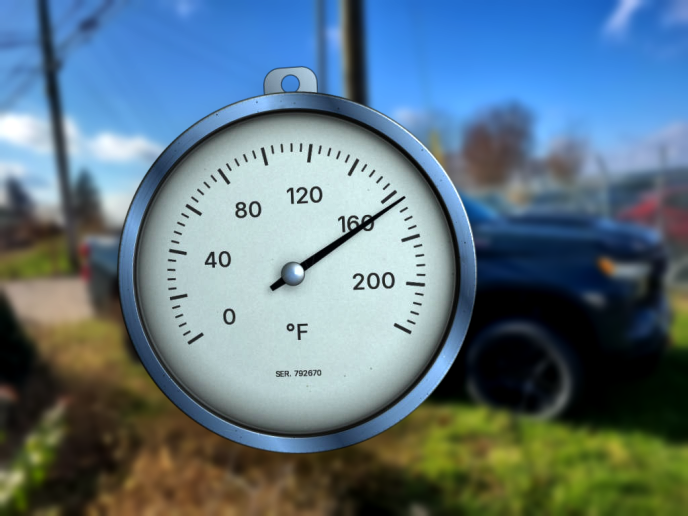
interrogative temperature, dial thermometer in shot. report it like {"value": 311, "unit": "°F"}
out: {"value": 164, "unit": "°F"}
